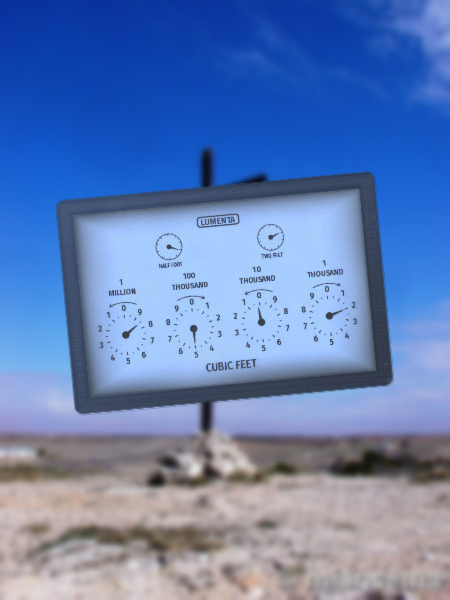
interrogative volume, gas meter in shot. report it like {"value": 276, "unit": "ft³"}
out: {"value": 850200, "unit": "ft³"}
